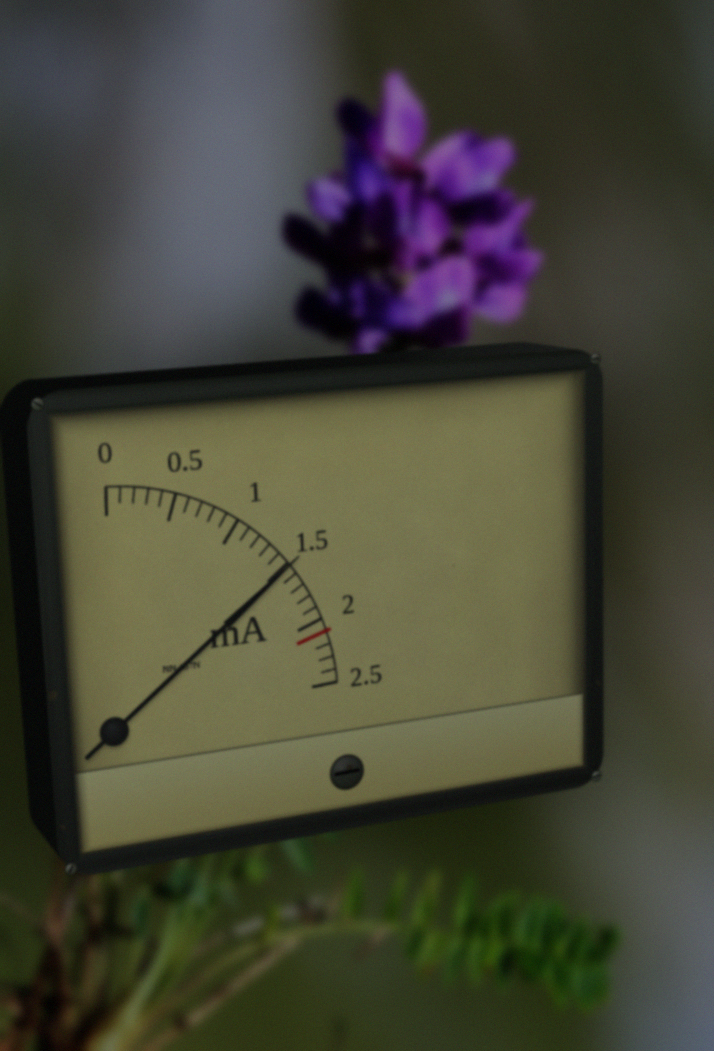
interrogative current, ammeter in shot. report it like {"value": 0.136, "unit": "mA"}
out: {"value": 1.5, "unit": "mA"}
